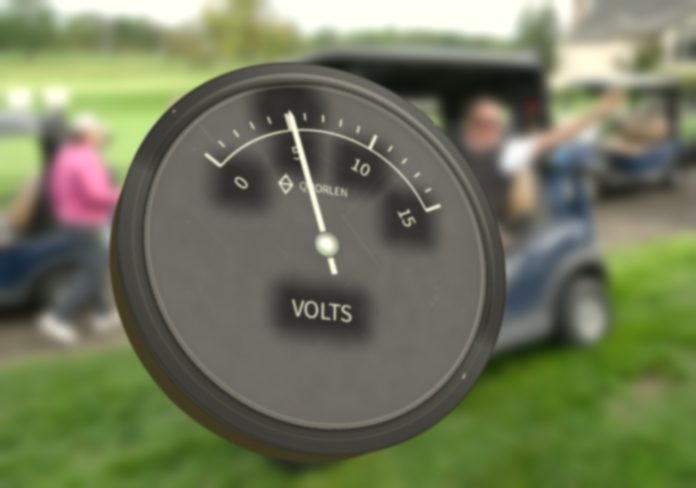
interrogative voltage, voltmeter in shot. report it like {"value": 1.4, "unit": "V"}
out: {"value": 5, "unit": "V"}
